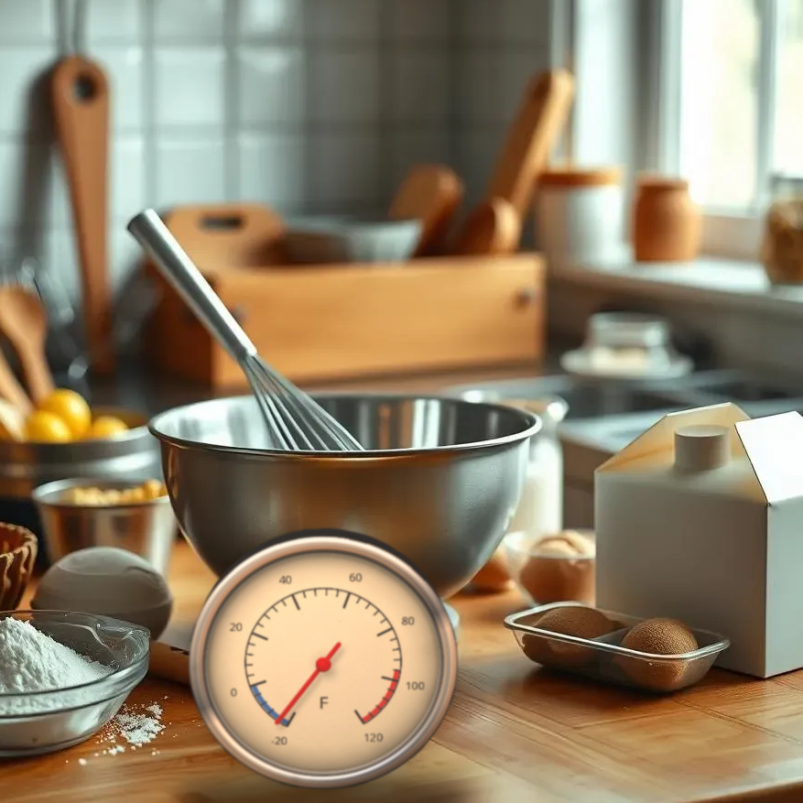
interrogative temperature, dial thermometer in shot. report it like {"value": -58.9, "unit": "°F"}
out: {"value": -16, "unit": "°F"}
